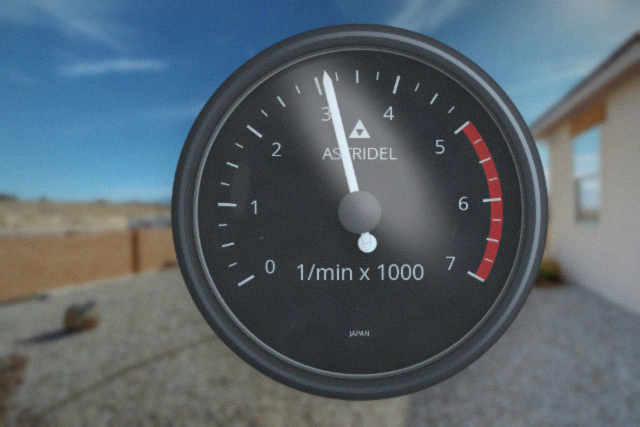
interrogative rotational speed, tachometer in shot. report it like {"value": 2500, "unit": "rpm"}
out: {"value": 3125, "unit": "rpm"}
